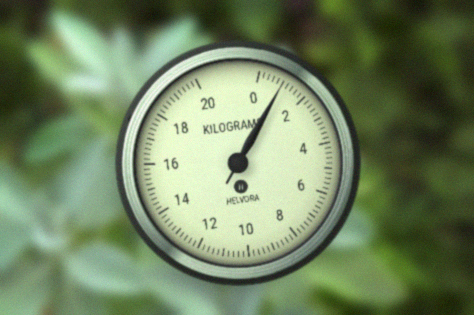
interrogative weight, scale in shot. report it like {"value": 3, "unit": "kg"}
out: {"value": 1, "unit": "kg"}
